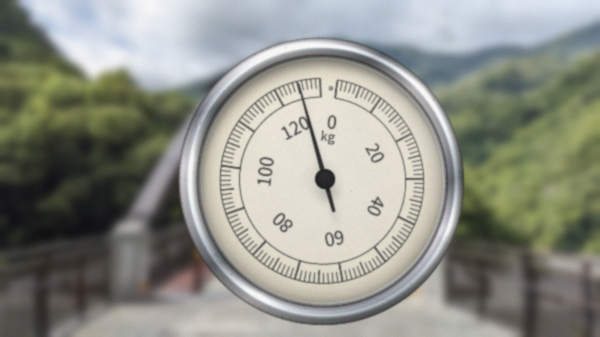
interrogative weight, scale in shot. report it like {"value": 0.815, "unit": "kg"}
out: {"value": 125, "unit": "kg"}
